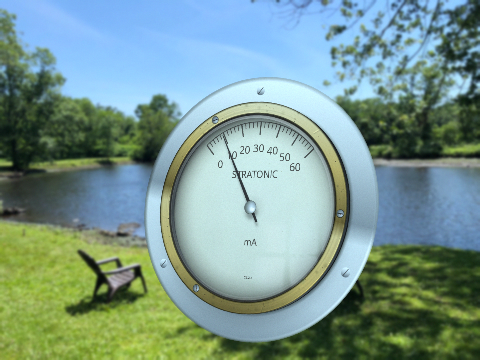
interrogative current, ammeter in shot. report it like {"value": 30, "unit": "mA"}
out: {"value": 10, "unit": "mA"}
